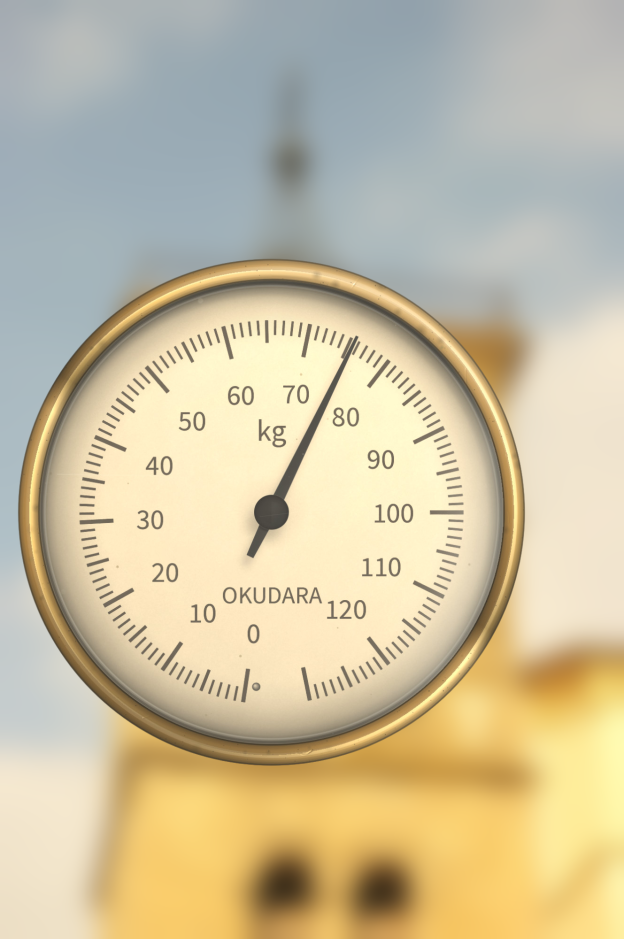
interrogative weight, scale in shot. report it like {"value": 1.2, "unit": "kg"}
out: {"value": 75.5, "unit": "kg"}
